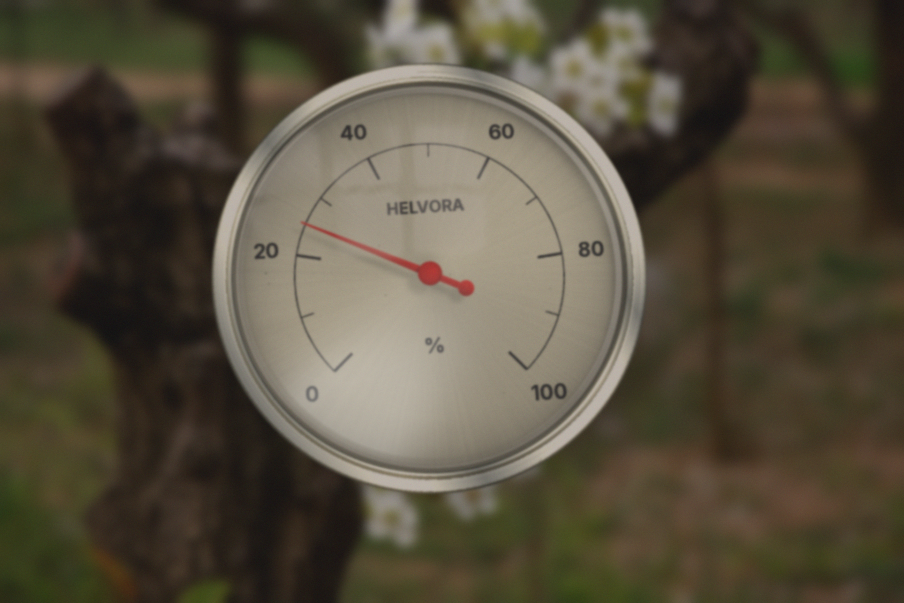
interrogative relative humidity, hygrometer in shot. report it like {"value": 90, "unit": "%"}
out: {"value": 25, "unit": "%"}
